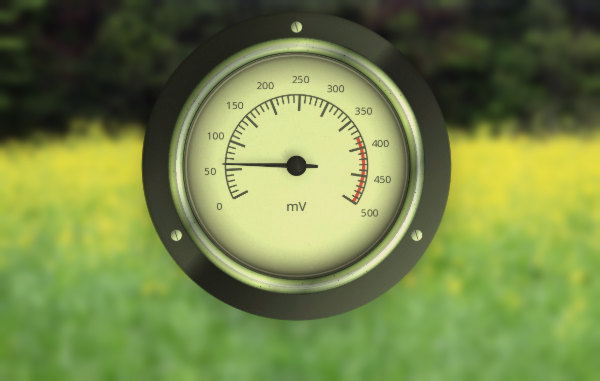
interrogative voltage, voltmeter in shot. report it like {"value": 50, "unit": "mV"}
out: {"value": 60, "unit": "mV"}
